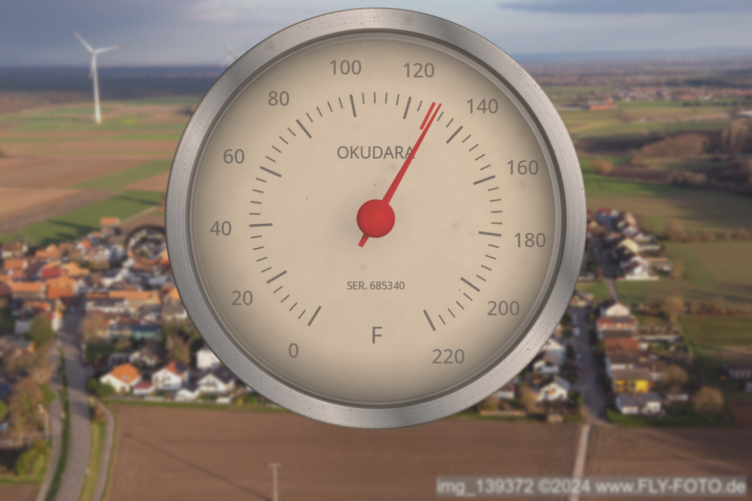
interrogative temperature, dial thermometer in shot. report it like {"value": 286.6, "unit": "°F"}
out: {"value": 130, "unit": "°F"}
